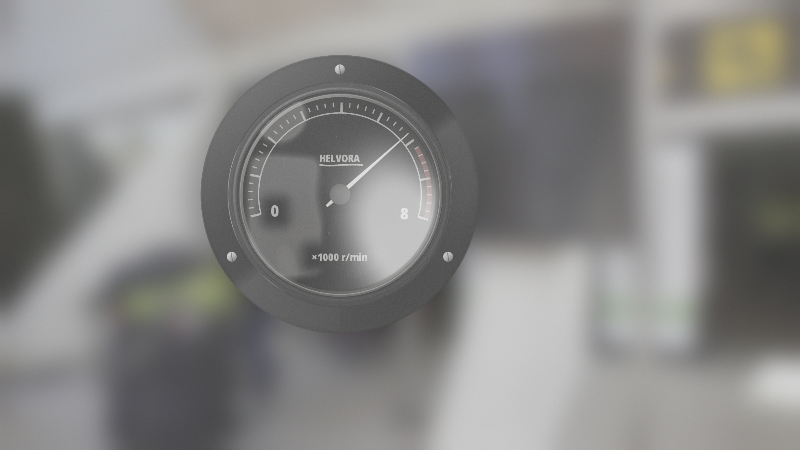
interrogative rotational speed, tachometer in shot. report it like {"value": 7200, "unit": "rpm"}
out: {"value": 5800, "unit": "rpm"}
